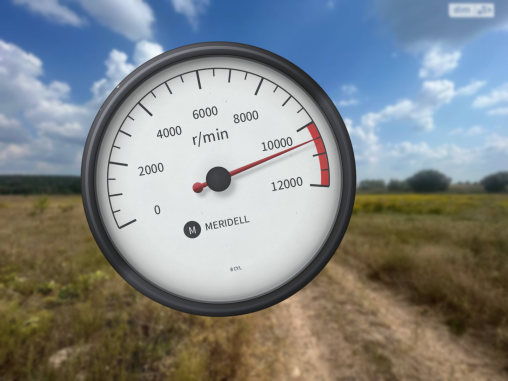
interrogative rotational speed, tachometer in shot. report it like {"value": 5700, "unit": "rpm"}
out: {"value": 10500, "unit": "rpm"}
